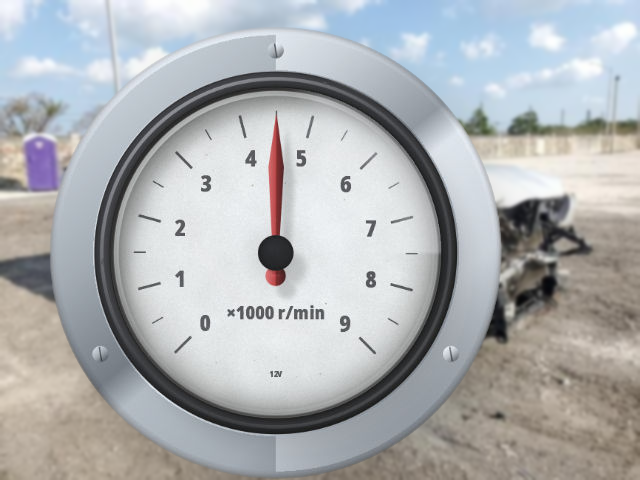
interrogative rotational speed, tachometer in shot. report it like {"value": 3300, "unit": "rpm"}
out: {"value": 4500, "unit": "rpm"}
